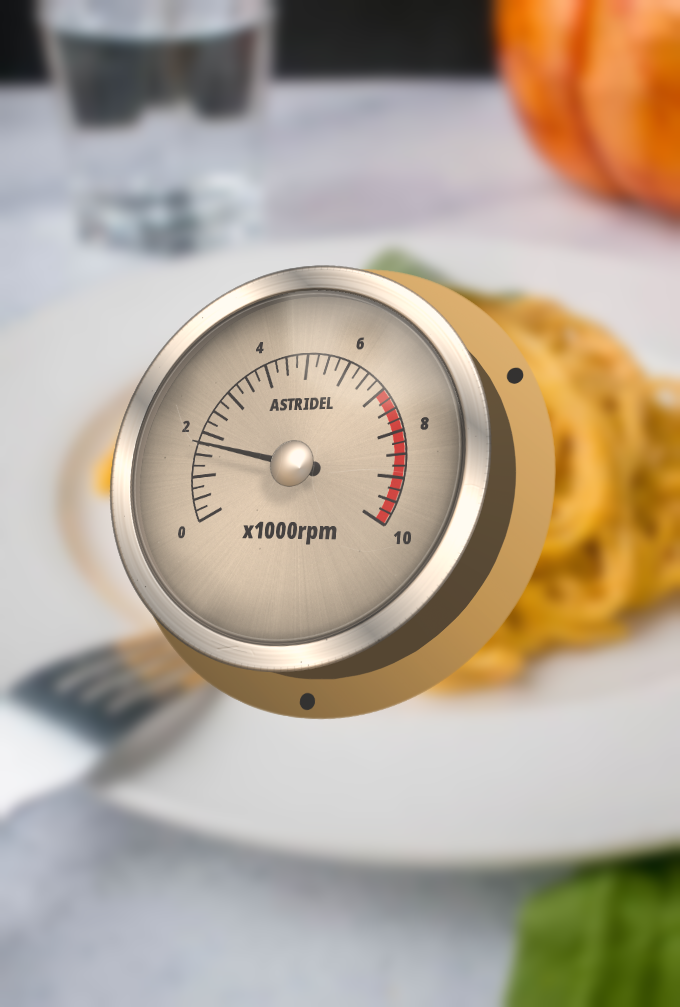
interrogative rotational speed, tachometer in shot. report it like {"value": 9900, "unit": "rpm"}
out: {"value": 1750, "unit": "rpm"}
